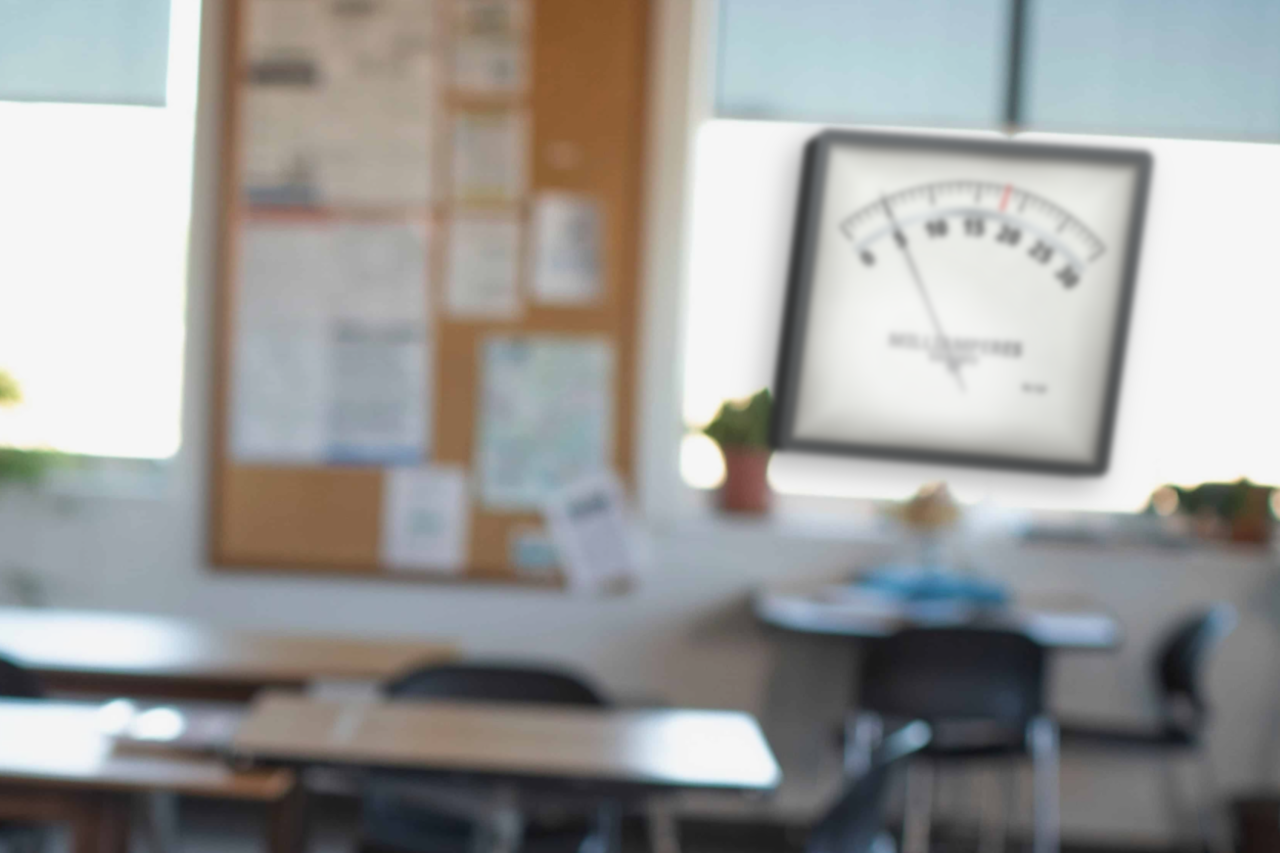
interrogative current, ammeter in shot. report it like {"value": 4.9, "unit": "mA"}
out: {"value": 5, "unit": "mA"}
